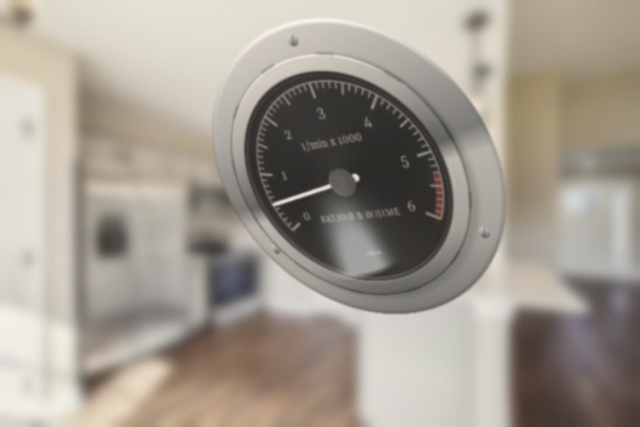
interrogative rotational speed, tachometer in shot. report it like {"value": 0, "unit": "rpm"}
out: {"value": 500, "unit": "rpm"}
